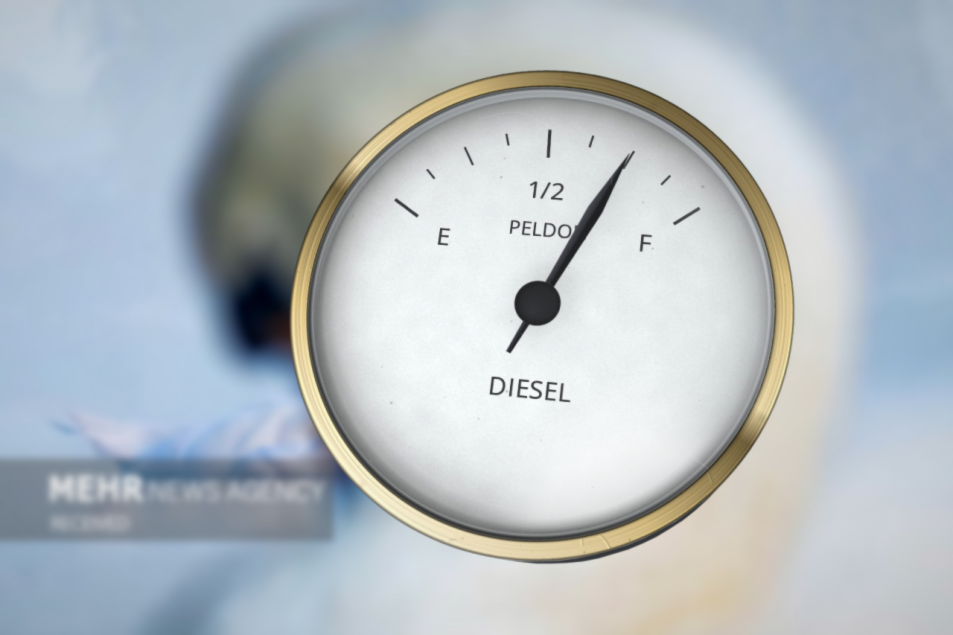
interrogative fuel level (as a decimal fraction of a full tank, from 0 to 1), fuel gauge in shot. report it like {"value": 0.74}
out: {"value": 0.75}
